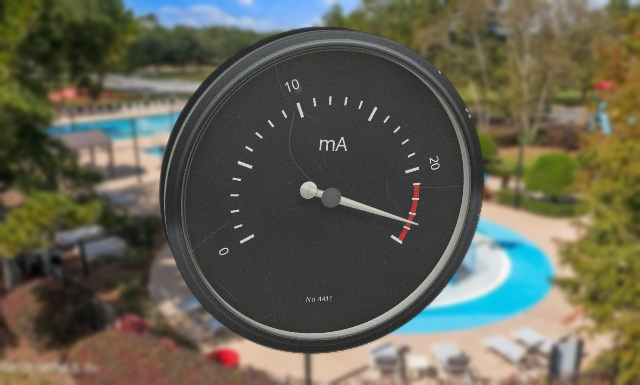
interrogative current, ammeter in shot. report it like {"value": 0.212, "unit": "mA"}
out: {"value": 23.5, "unit": "mA"}
